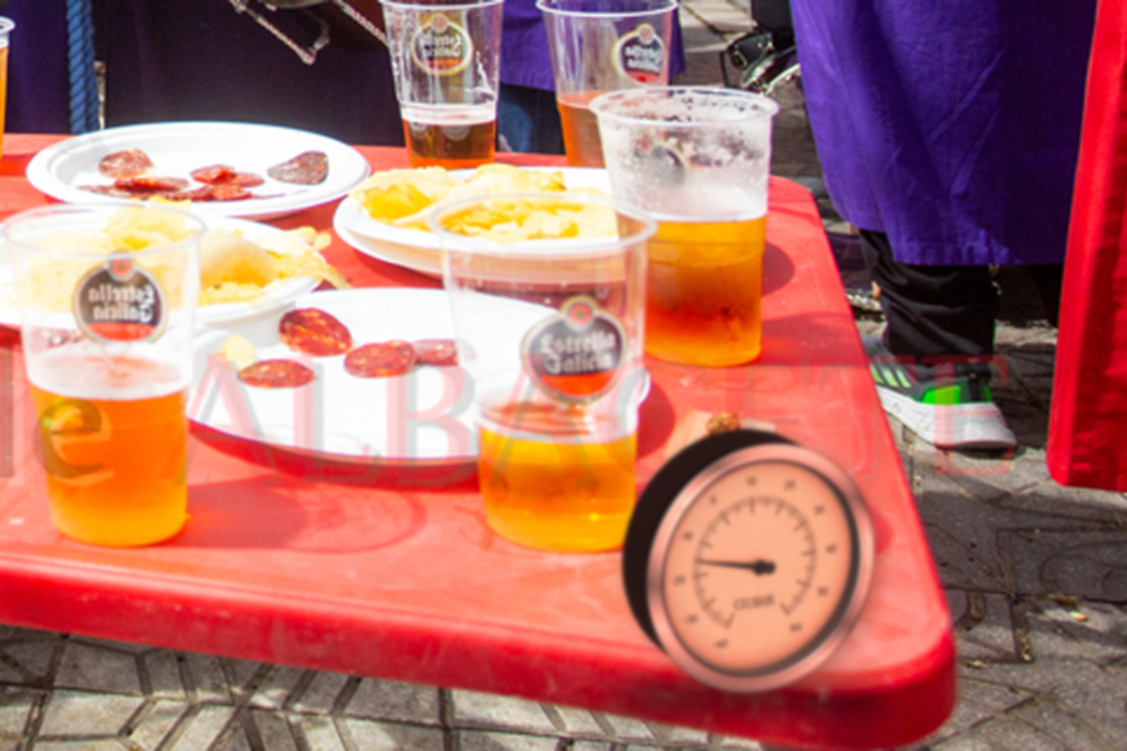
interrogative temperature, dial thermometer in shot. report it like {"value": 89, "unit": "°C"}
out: {"value": -15, "unit": "°C"}
